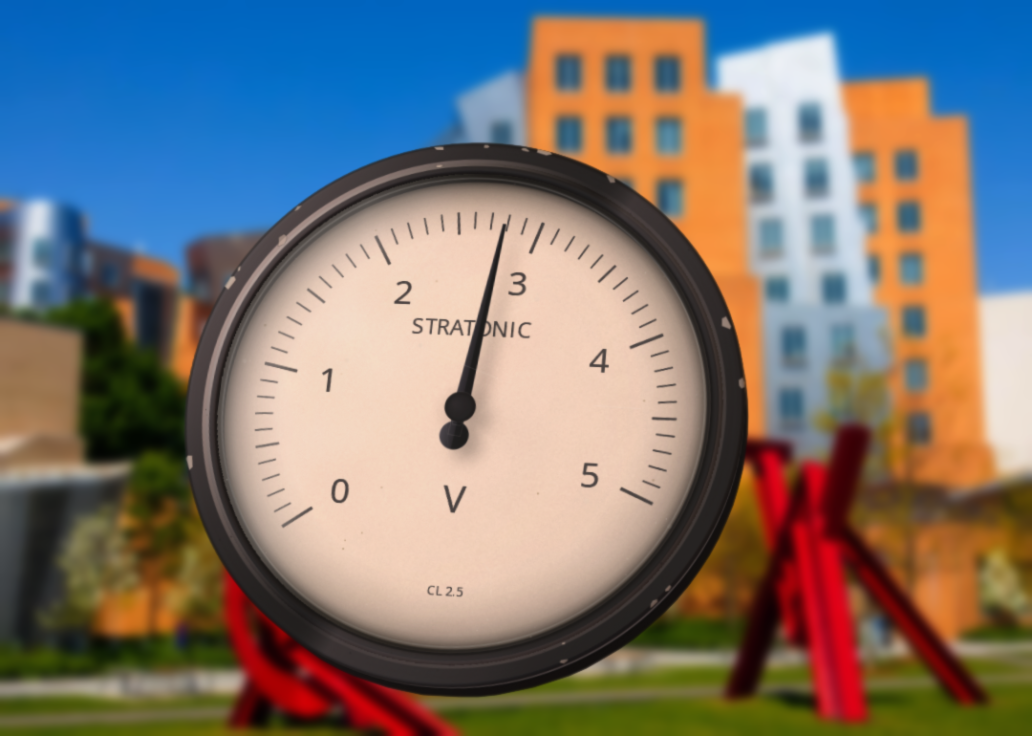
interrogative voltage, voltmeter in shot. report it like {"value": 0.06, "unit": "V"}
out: {"value": 2.8, "unit": "V"}
